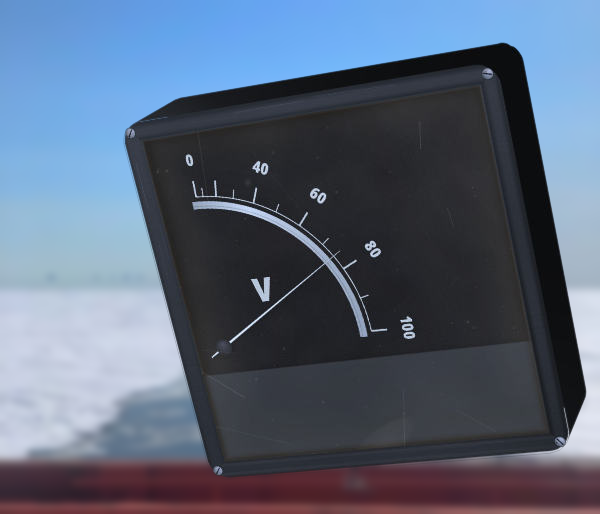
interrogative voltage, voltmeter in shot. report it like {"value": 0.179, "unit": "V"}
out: {"value": 75, "unit": "V"}
